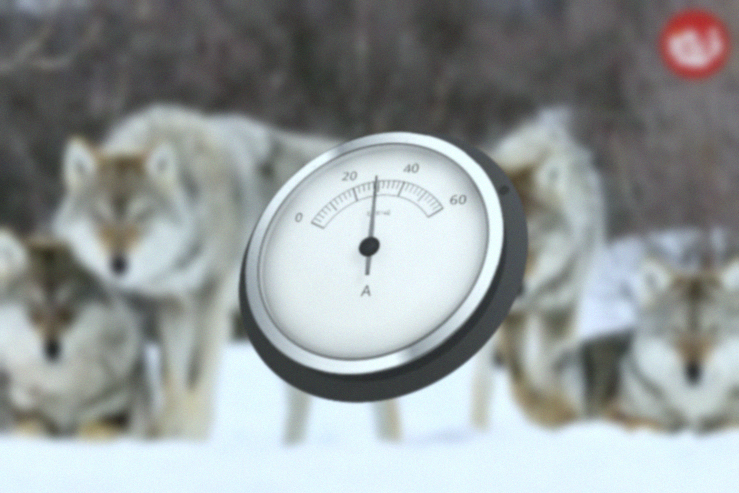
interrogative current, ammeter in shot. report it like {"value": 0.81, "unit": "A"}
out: {"value": 30, "unit": "A"}
